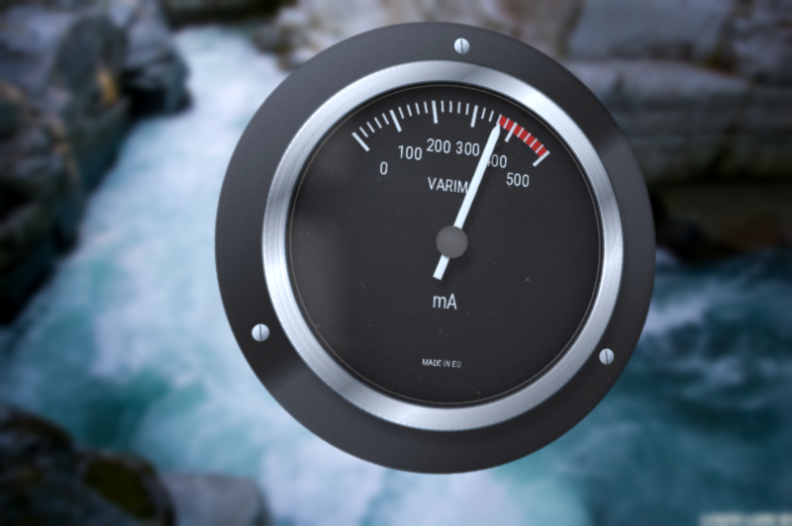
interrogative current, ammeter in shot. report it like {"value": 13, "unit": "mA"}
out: {"value": 360, "unit": "mA"}
